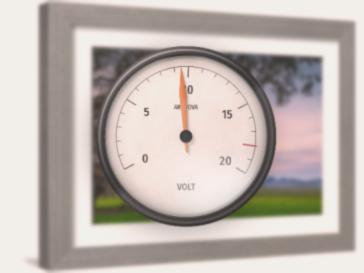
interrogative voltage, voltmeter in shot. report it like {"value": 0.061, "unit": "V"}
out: {"value": 9.5, "unit": "V"}
